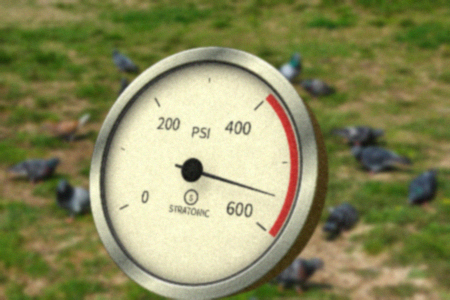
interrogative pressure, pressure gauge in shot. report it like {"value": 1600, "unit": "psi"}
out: {"value": 550, "unit": "psi"}
